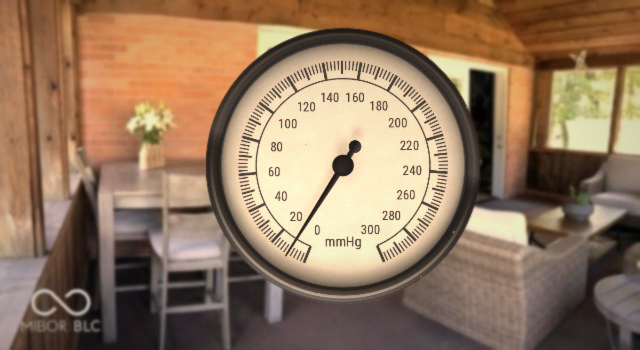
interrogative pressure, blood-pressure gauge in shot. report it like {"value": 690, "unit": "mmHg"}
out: {"value": 10, "unit": "mmHg"}
